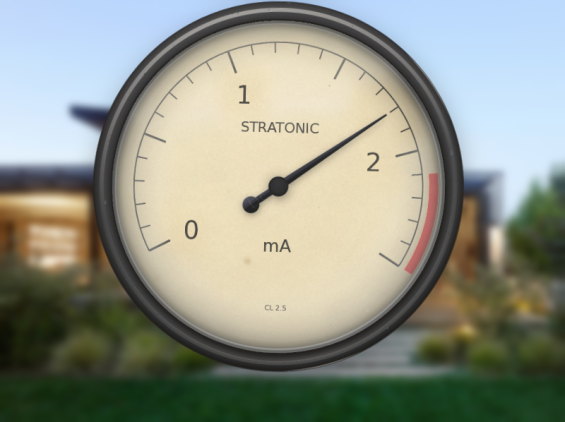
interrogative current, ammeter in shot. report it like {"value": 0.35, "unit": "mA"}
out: {"value": 1.8, "unit": "mA"}
